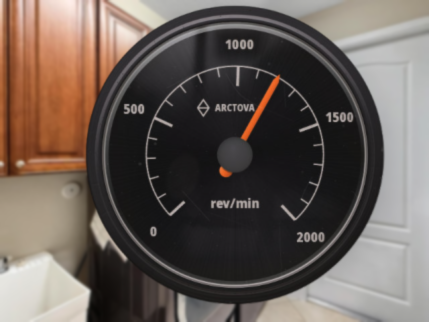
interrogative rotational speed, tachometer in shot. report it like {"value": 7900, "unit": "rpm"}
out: {"value": 1200, "unit": "rpm"}
